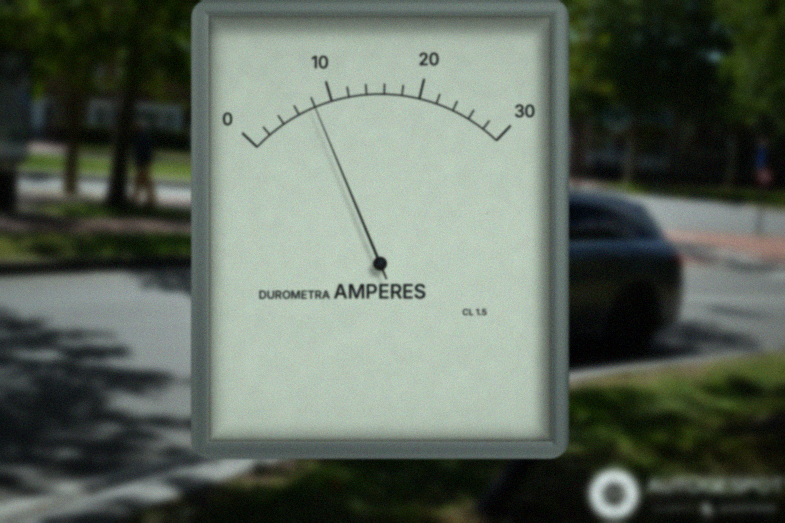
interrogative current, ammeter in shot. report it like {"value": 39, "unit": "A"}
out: {"value": 8, "unit": "A"}
